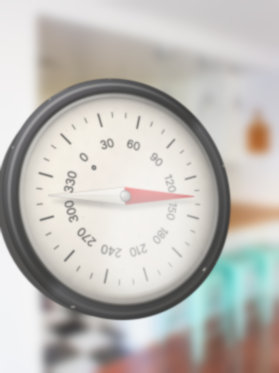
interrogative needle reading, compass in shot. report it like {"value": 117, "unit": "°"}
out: {"value": 135, "unit": "°"}
